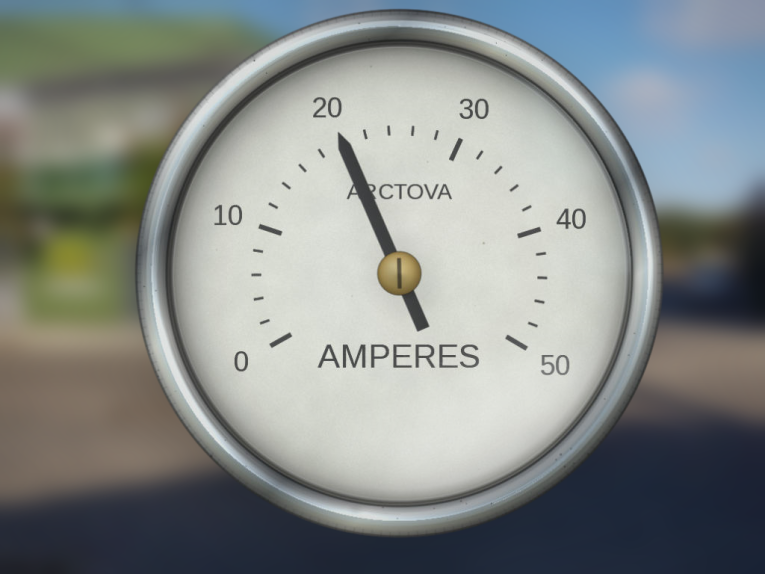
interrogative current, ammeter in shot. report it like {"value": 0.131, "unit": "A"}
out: {"value": 20, "unit": "A"}
